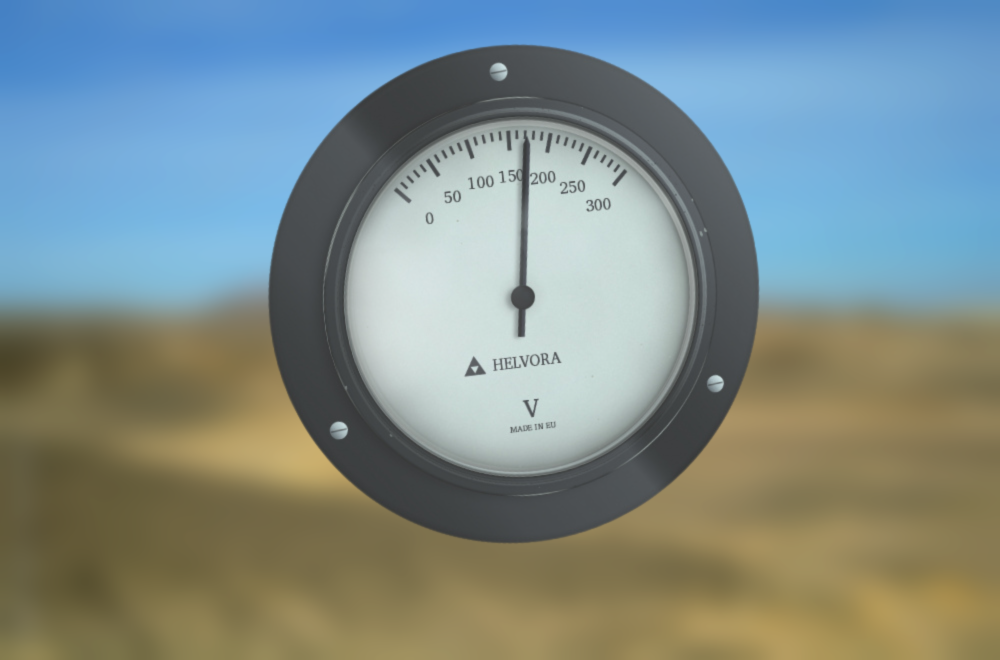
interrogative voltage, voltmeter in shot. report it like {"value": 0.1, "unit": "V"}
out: {"value": 170, "unit": "V"}
